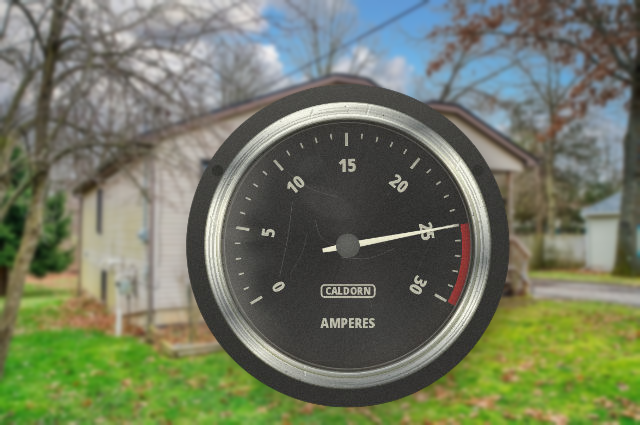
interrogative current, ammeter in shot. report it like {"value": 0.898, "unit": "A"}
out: {"value": 25, "unit": "A"}
